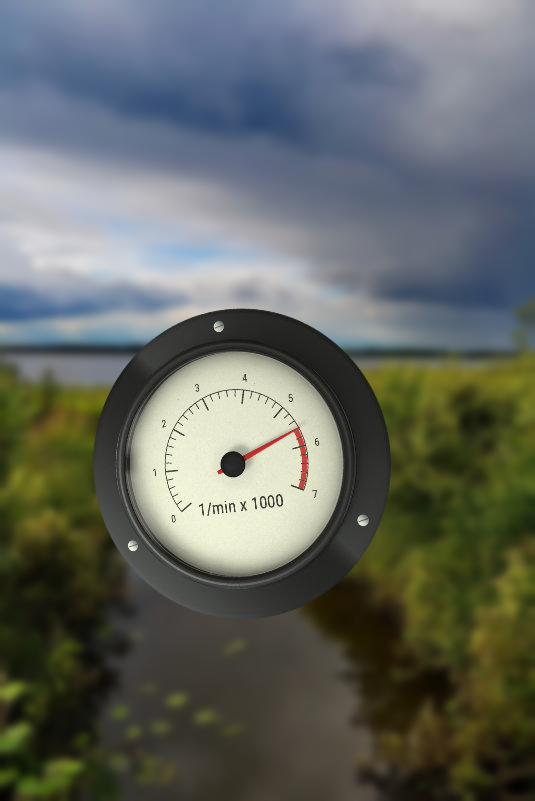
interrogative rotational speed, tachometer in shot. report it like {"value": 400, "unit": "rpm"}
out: {"value": 5600, "unit": "rpm"}
